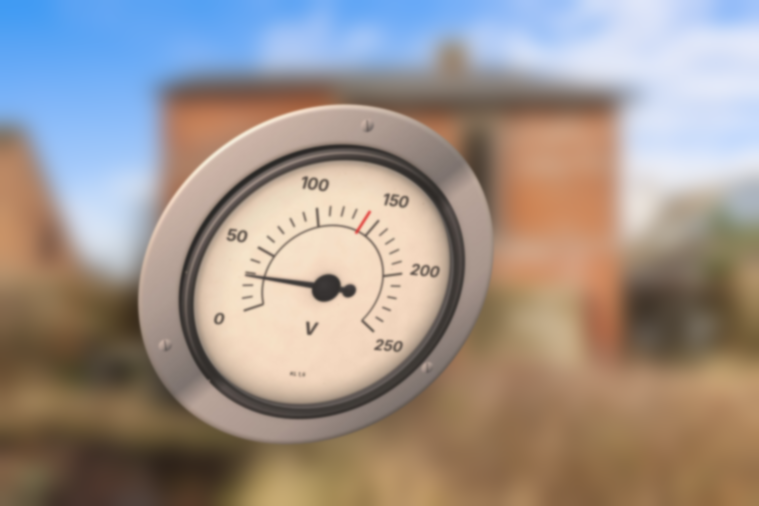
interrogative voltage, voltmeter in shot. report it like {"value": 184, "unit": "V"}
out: {"value": 30, "unit": "V"}
